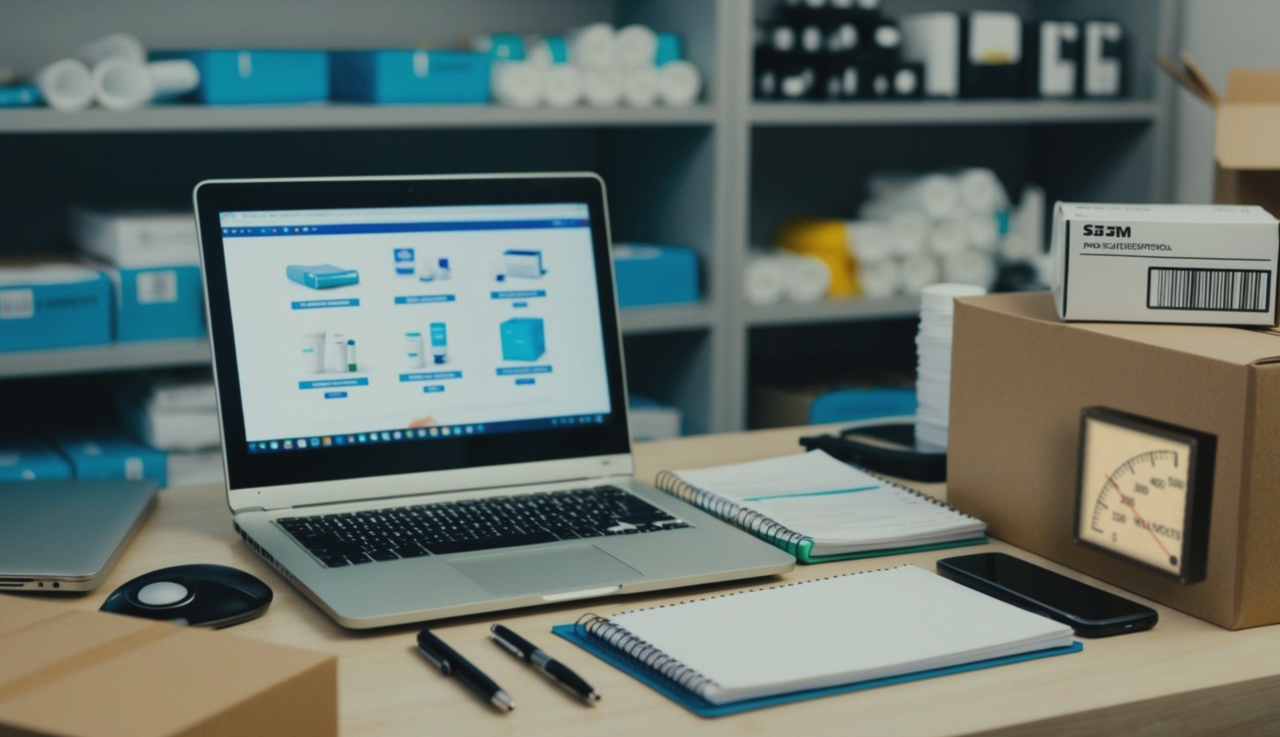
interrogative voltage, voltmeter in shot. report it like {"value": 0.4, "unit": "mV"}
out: {"value": 200, "unit": "mV"}
